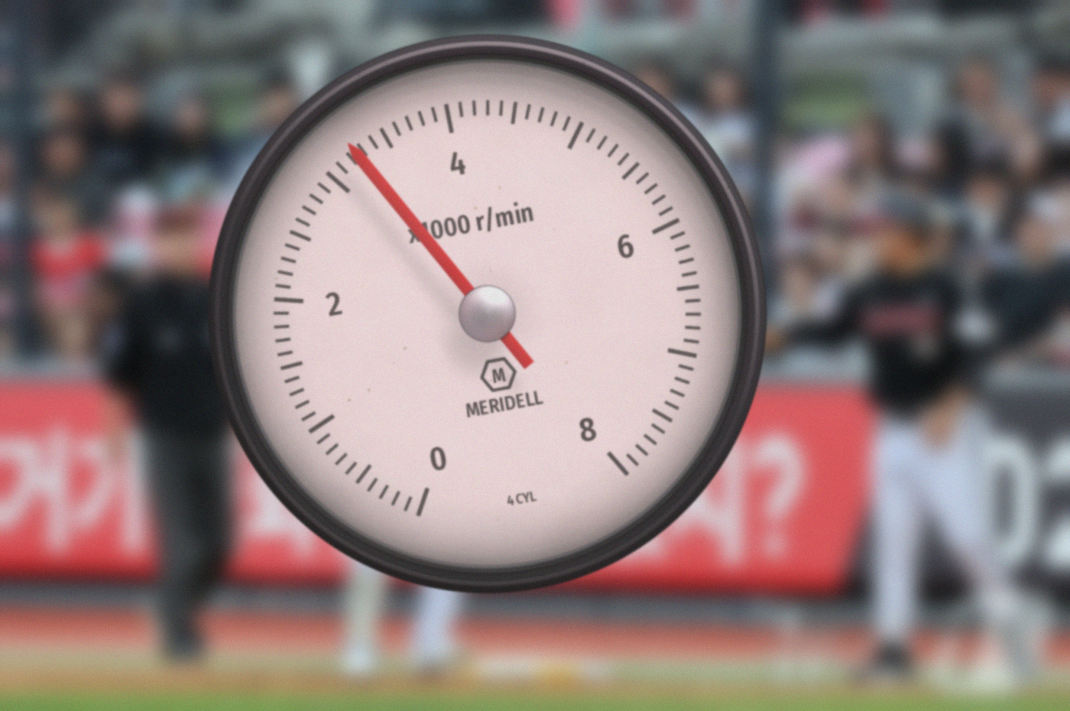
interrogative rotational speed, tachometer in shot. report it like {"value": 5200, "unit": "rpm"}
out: {"value": 3250, "unit": "rpm"}
